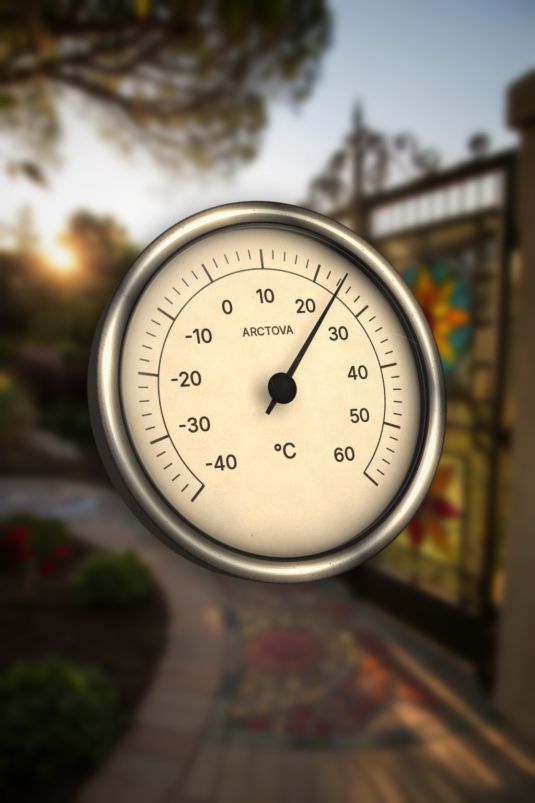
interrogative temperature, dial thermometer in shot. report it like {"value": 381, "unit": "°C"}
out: {"value": 24, "unit": "°C"}
